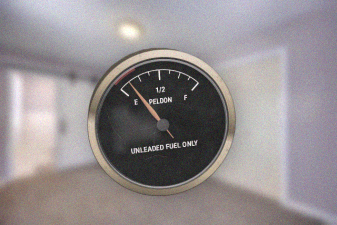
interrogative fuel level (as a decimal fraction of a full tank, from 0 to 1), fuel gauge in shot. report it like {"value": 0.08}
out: {"value": 0.125}
